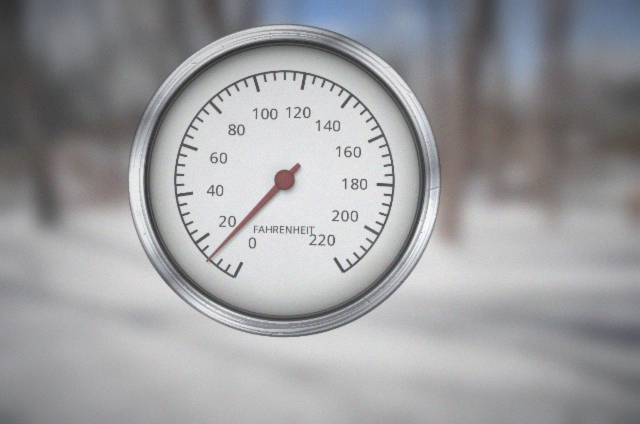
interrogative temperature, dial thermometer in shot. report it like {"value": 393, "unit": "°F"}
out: {"value": 12, "unit": "°F"}
